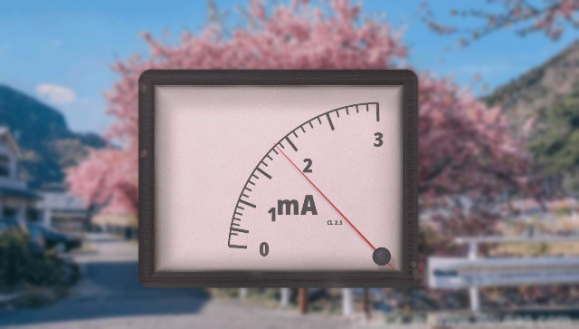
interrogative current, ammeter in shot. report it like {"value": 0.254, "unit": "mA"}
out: {"value": 1.85, "unit": "mA"}
